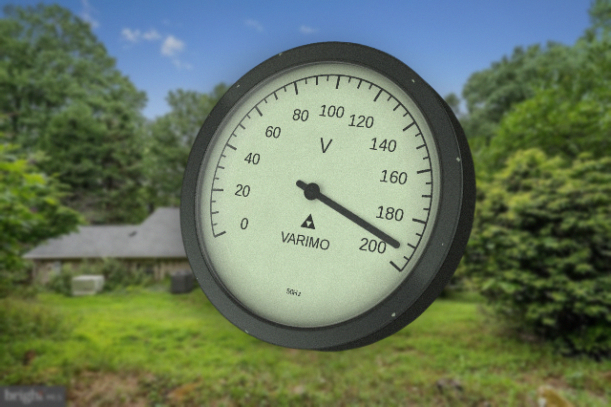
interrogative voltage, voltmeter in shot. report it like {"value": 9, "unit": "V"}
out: {"value": 192.5, "unit": "V"}
